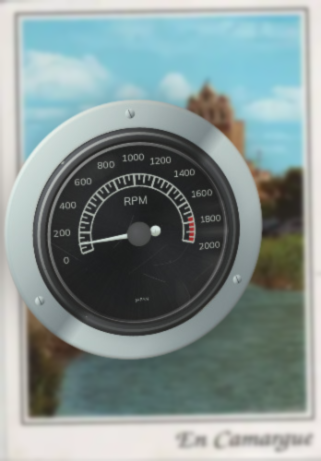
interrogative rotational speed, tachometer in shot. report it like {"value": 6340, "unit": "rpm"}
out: {"value": 100, "unit": "rpm"}
